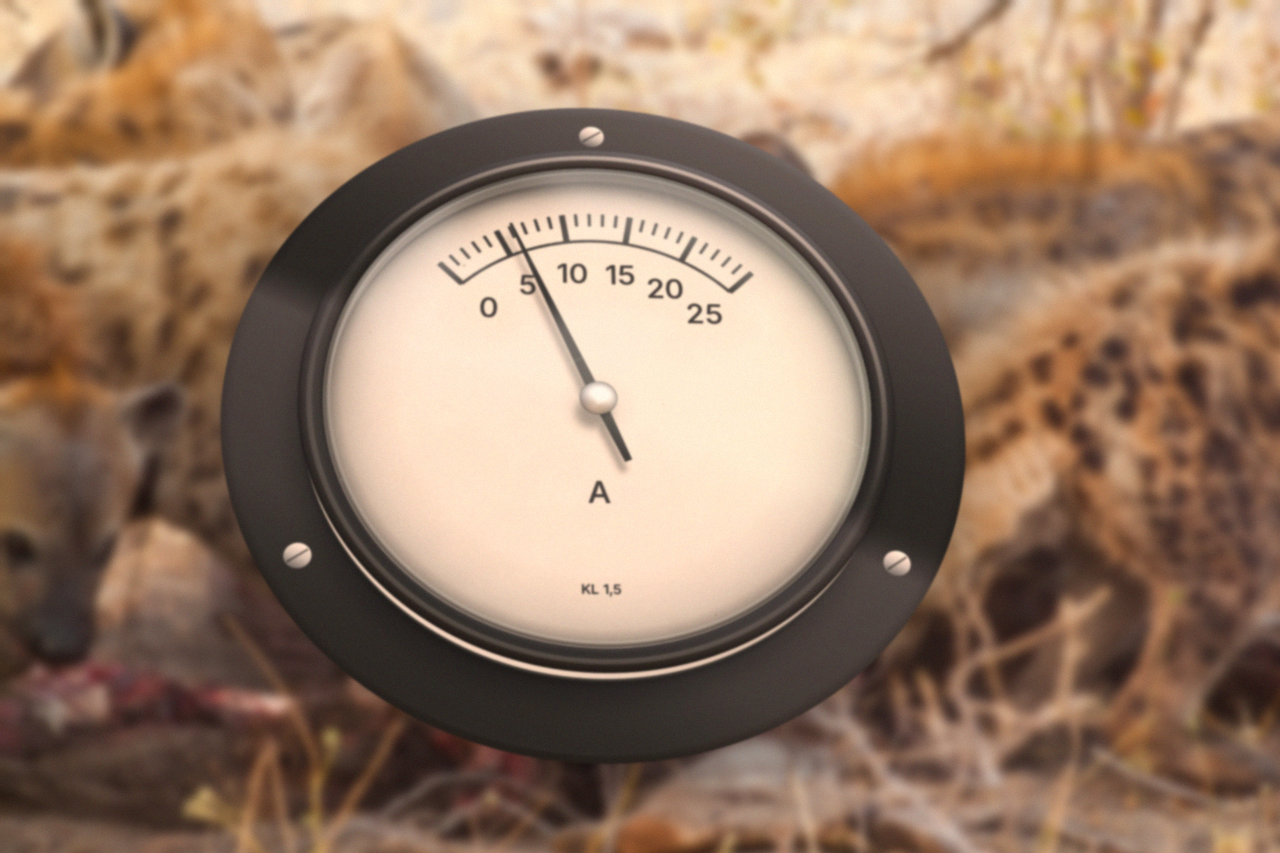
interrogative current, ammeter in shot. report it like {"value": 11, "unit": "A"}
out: {"value": 6, "unit": "A"}
